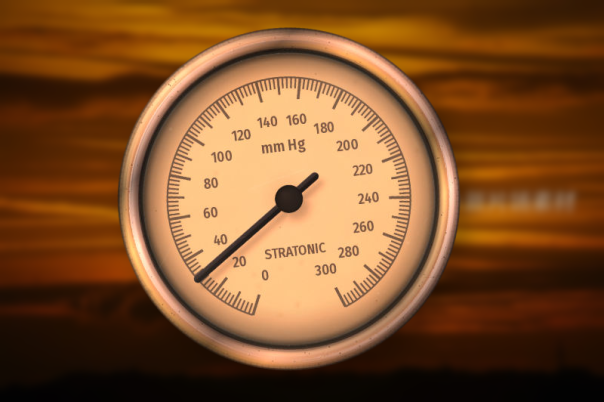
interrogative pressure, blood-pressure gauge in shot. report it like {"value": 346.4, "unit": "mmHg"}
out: {"value": 30, "unit": "mmHg"}
